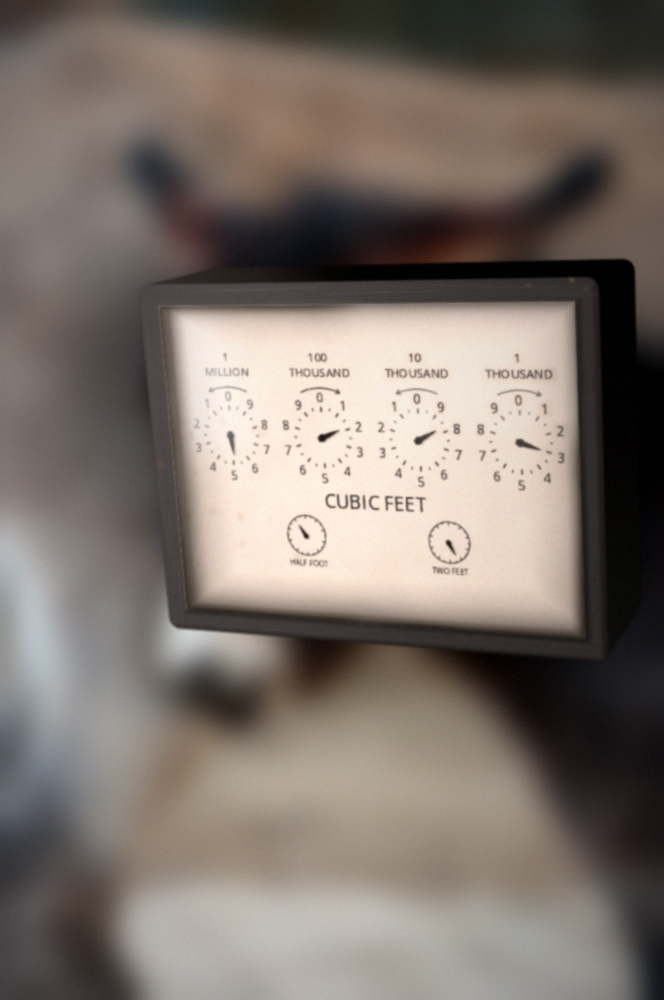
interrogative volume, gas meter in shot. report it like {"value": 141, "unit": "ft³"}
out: {"value": 518300, "unit": "ft³"}
